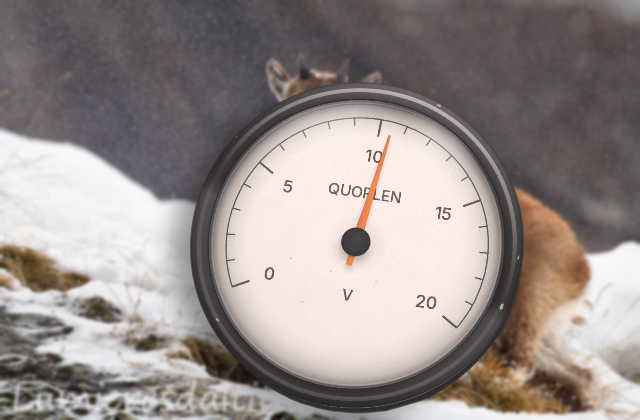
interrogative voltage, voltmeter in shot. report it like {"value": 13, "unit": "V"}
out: {"value": 10.5, "unit": "V"}
